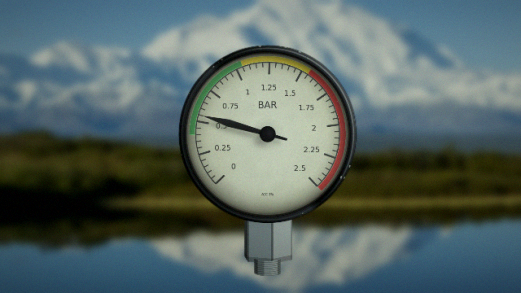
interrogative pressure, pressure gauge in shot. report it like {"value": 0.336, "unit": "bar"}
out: {"value": 0.55, "unit": "bar"}
